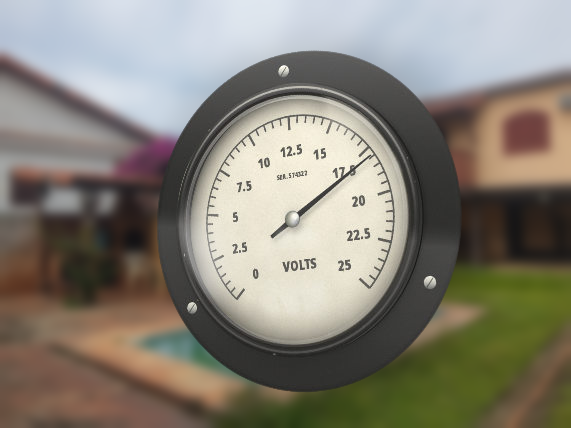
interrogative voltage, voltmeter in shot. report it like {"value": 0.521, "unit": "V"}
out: {"value": 18, "unit": "V"}
